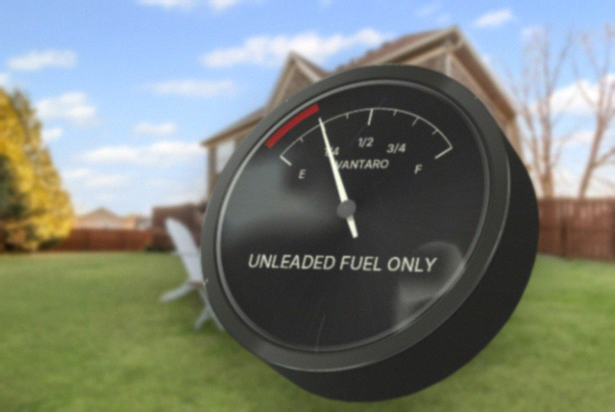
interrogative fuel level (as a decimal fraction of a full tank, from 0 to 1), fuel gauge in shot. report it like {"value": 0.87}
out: {"value": 0.25}
